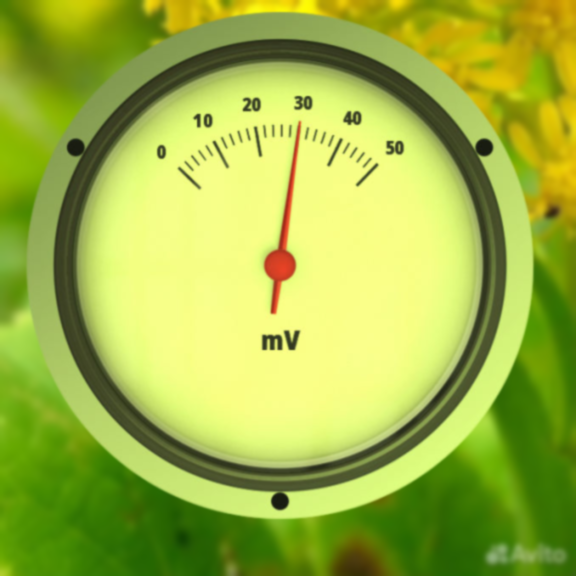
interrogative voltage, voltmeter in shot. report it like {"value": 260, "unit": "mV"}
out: {"value": 30, "unit": "mV"}
